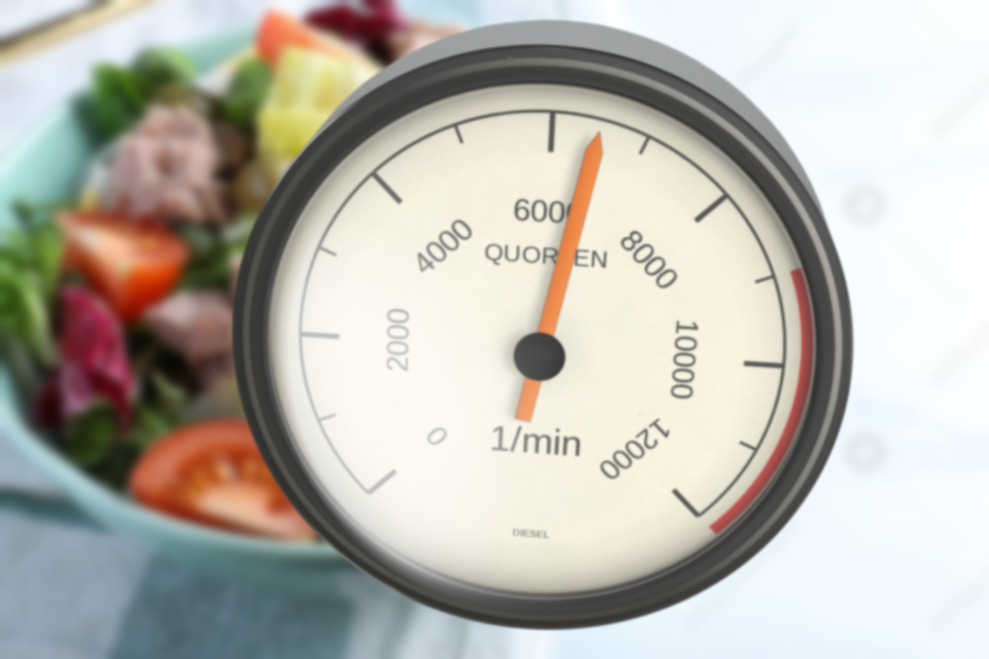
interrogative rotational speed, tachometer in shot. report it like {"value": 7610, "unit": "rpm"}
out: {"value": 6500, "unit": "rpm"}
